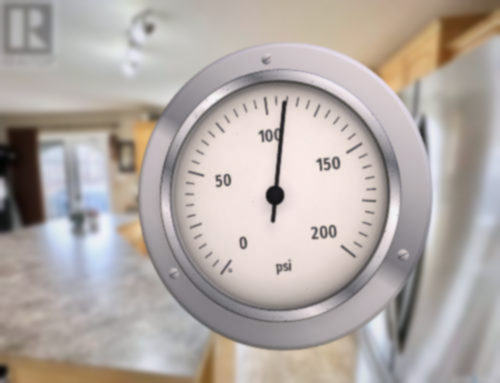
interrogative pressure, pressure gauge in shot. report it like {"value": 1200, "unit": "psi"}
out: {"value": 110, "unit": "psi"}
